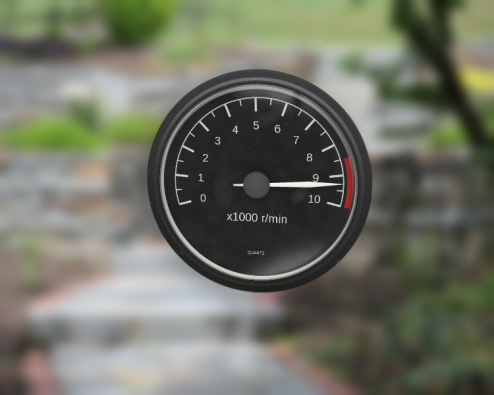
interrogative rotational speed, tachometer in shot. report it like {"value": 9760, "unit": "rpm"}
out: {"value": 9250, "unit": "rpm"}
